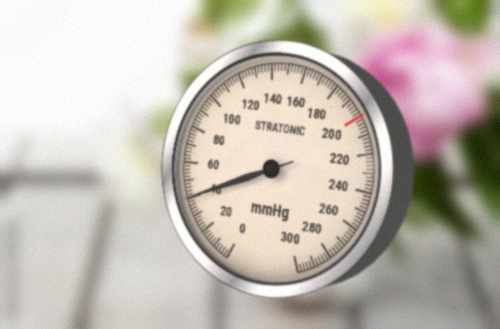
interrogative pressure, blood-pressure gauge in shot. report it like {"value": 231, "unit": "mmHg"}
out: {"value": 40, "unit": "mmHg"}
